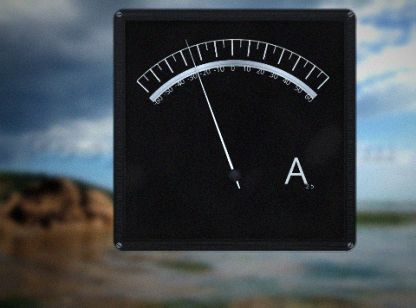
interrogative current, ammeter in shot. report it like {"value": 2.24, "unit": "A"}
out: {"value": -25, "unit": "A"}
